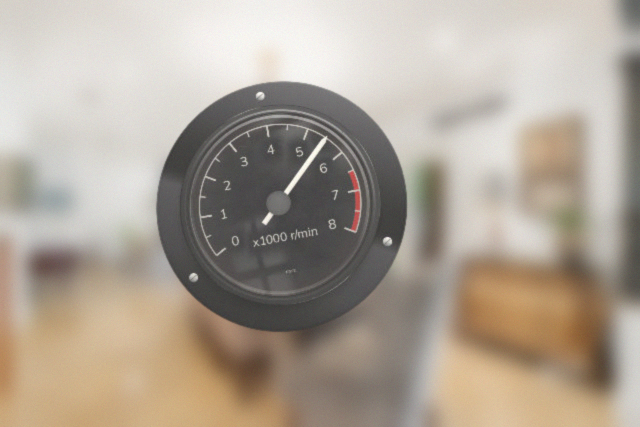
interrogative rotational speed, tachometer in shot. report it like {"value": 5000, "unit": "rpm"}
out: {"value": 5500, "unit": "rpm"}
